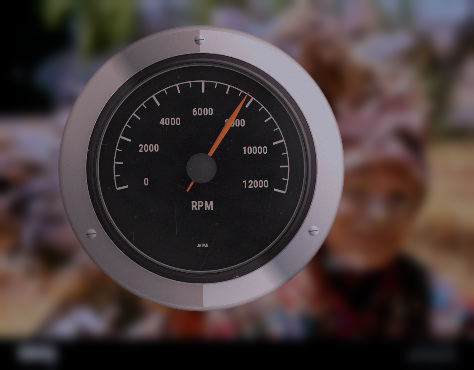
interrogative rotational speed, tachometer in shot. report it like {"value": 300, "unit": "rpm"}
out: {"value": 7750, "unit": "rpm"}
